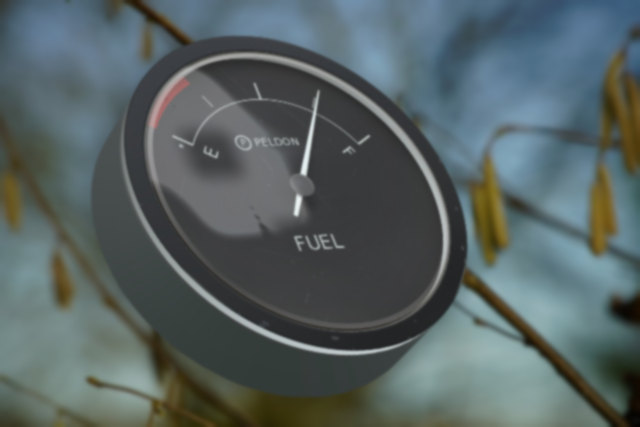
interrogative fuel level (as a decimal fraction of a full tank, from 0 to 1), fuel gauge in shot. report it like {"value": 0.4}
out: {"value": 0.75}
